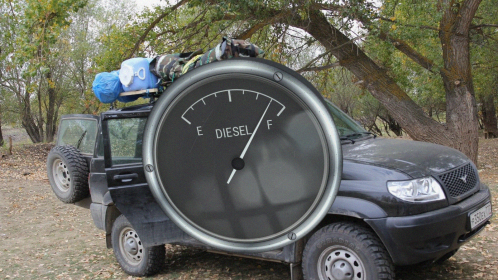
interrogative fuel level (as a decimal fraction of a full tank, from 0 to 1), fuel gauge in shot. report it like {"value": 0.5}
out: {"value": 0.875}
